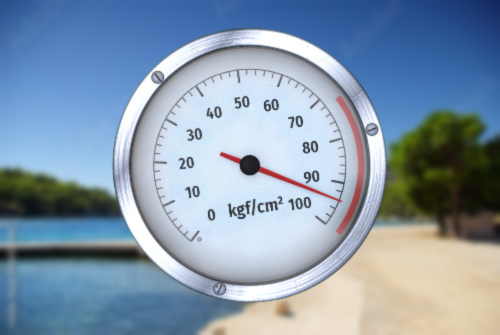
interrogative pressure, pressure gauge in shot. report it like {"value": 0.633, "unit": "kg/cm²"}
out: {"value": 94, "unit": "kg/cm²"}
